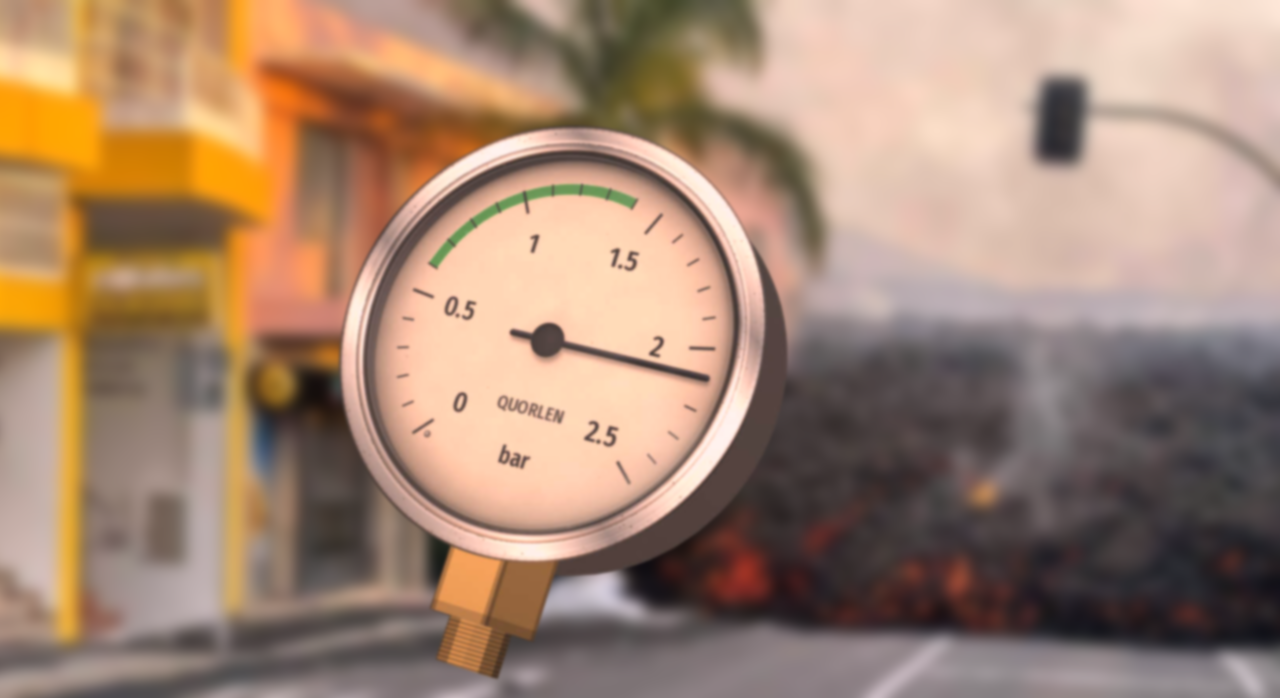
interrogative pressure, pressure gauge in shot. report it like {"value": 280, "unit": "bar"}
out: {"value": 2.1, "unit": "bar"}
